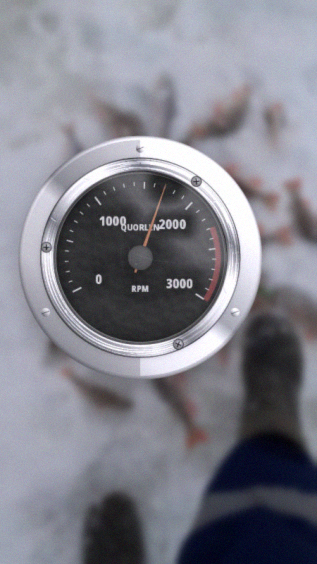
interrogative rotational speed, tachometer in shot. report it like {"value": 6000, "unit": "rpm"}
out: {"value": 1700, "unit": "rpm"}
